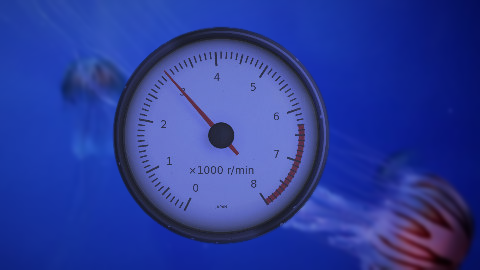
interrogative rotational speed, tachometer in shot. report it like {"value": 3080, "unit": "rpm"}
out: {"value": 3000, "unit": "rpm"}
